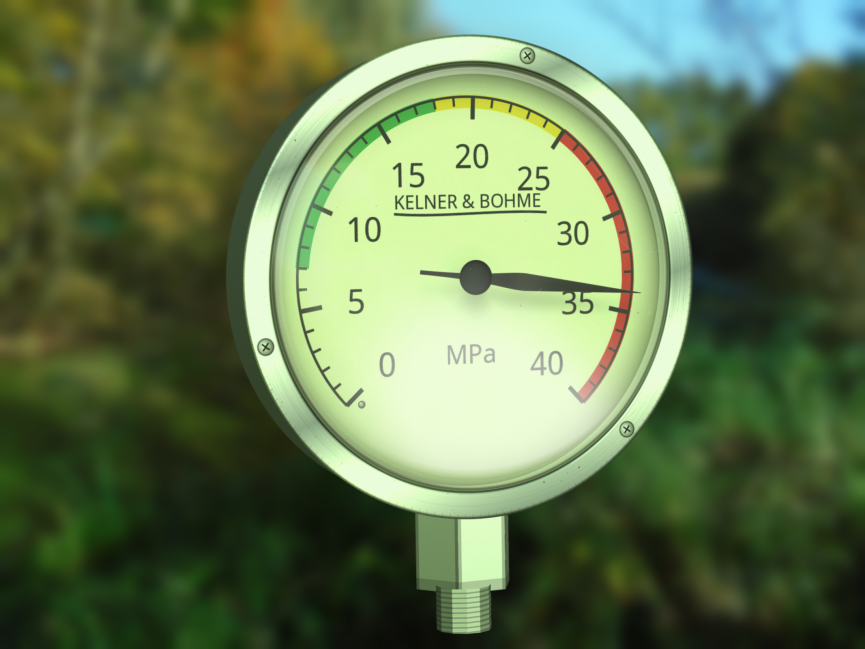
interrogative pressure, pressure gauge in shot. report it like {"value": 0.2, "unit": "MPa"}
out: {"value": 34, "unit": "MPa"}
